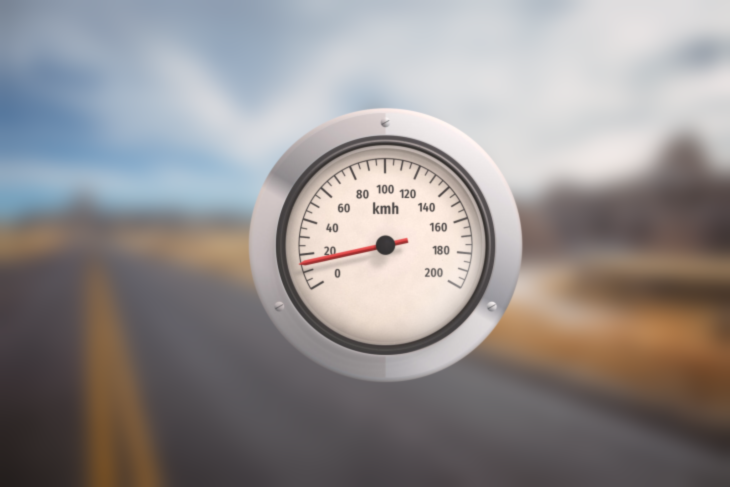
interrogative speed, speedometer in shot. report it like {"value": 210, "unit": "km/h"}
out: {"value": 15, "unit": "km/h"}
